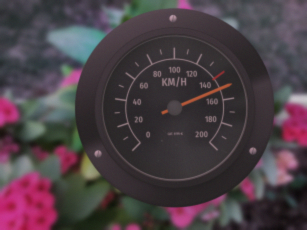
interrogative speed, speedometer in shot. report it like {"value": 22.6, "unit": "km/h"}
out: {"value": 150, "unit": "km/h"}
